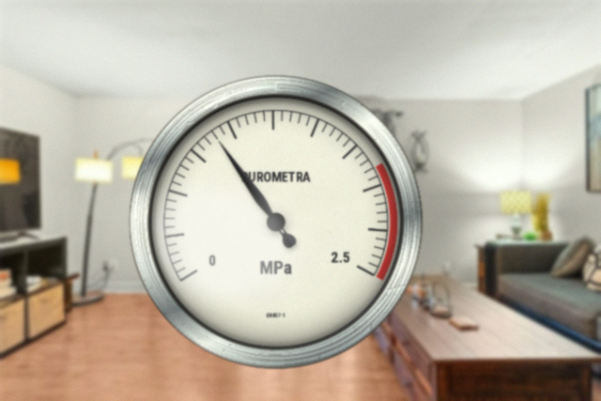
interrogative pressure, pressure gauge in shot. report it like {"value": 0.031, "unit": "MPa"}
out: {"value": 0.9, "unit": "MPa"}
